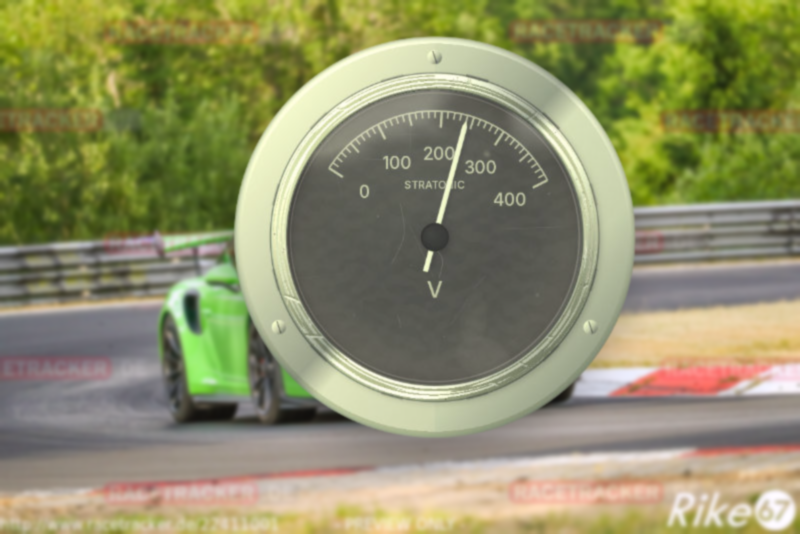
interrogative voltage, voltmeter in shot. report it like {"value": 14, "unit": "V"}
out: {"value": 240, "unit": "V"}
